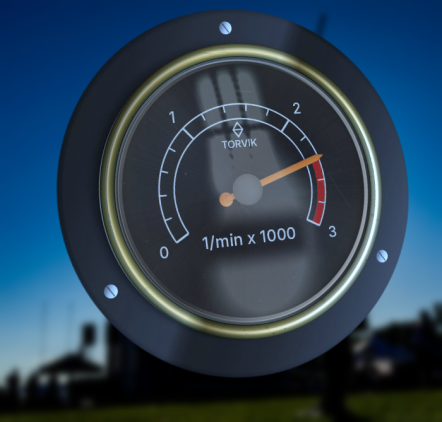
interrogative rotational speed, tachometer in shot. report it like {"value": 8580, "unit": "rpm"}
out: {"value": 2400, "unit": "rpm"}
